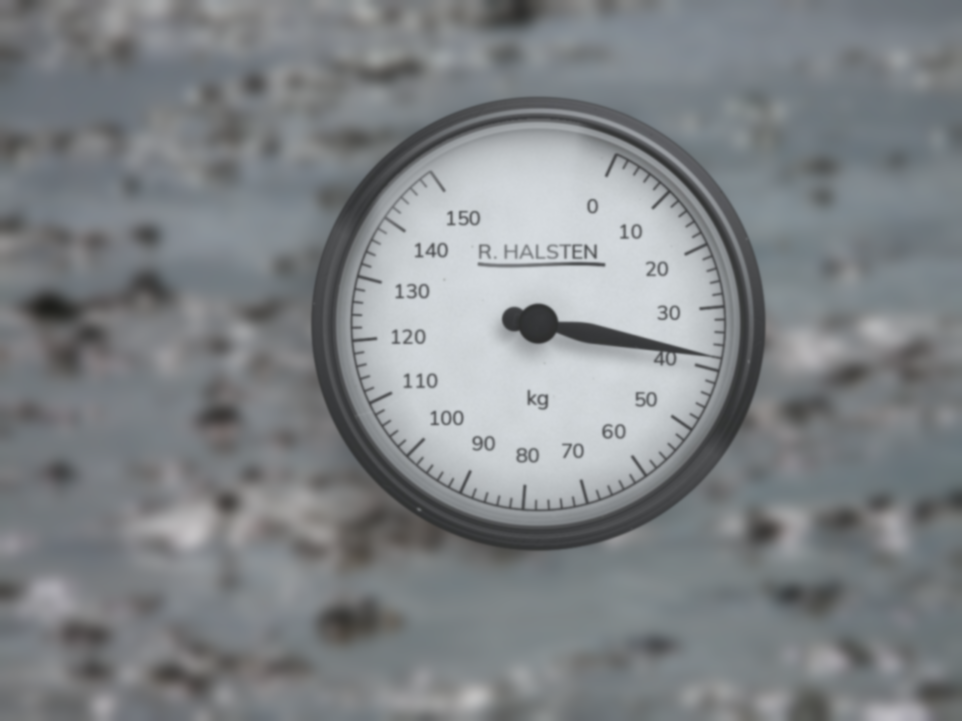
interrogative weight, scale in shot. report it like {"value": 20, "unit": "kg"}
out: {"value": 38, "unit": "kg"}
